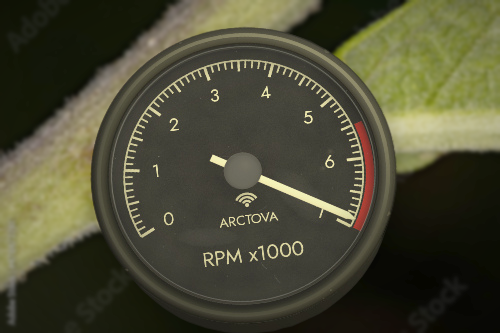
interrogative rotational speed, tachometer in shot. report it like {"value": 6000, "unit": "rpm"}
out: {"value": 6900, "unit": "rpm"}
